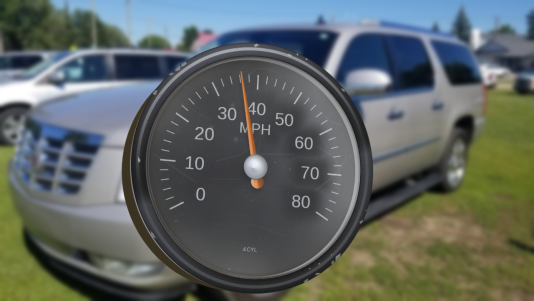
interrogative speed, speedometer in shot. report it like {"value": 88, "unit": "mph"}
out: {"value": 36, "unit": "mph"}
